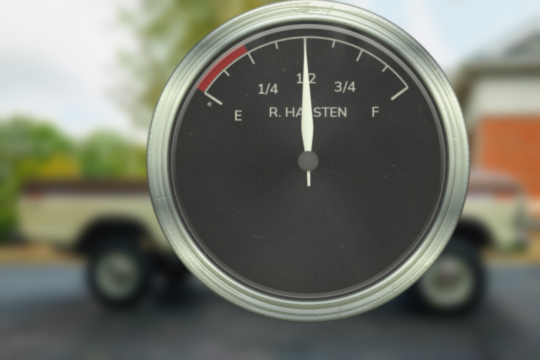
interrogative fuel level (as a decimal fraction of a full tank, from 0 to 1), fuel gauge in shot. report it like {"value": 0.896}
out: {"value": 0.5}
